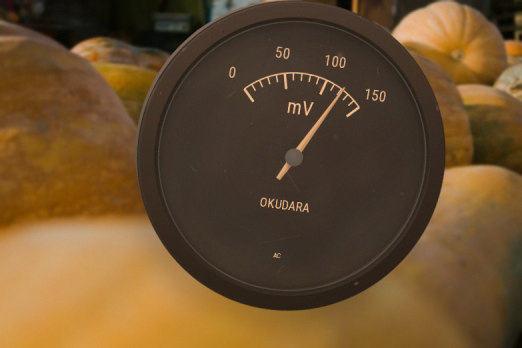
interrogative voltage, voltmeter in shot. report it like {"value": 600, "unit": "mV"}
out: {"value": 120, "unit": "mV"}
